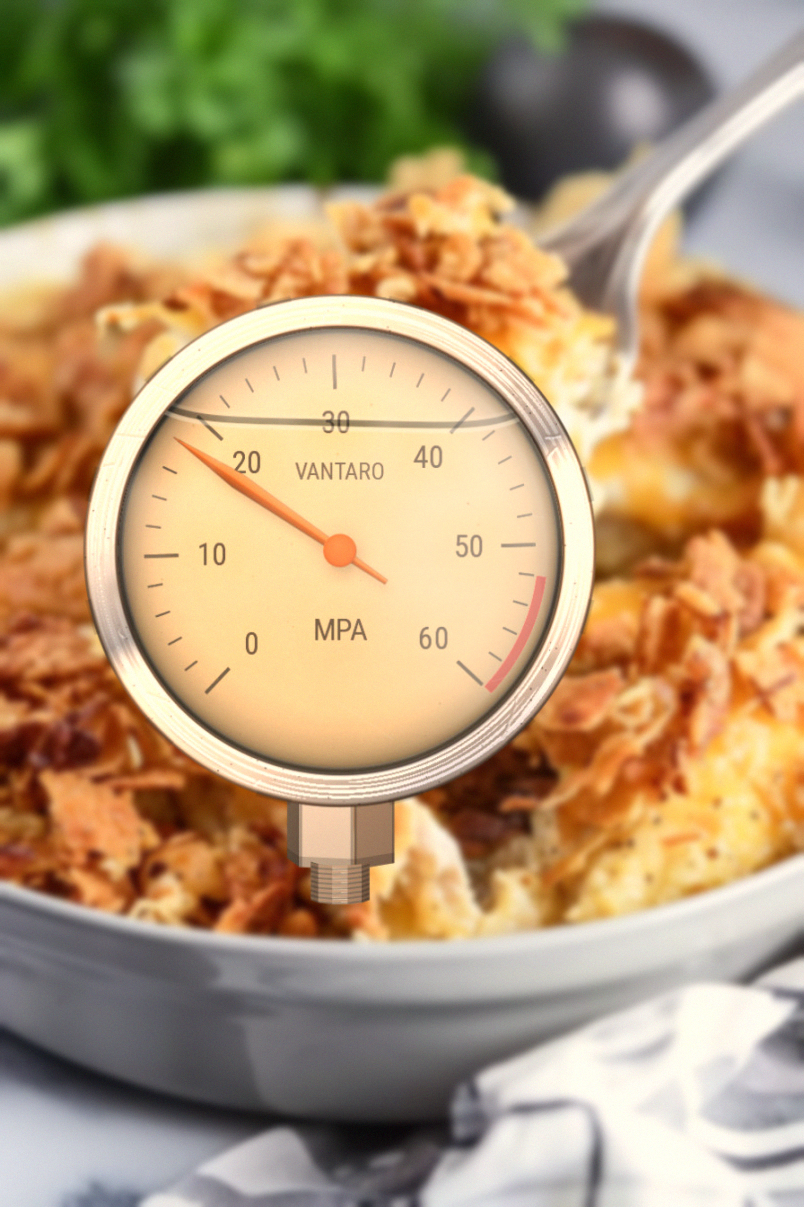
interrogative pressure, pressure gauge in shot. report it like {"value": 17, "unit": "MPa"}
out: {"value": 18, "unit": "MPa"}
